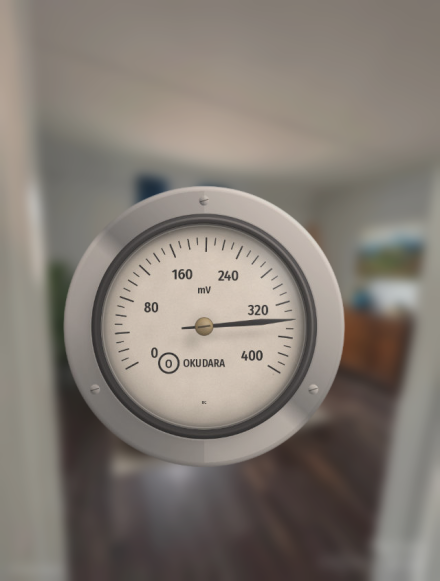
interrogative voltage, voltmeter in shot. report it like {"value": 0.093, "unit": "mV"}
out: {"value": 340, "unit": "mV"}
